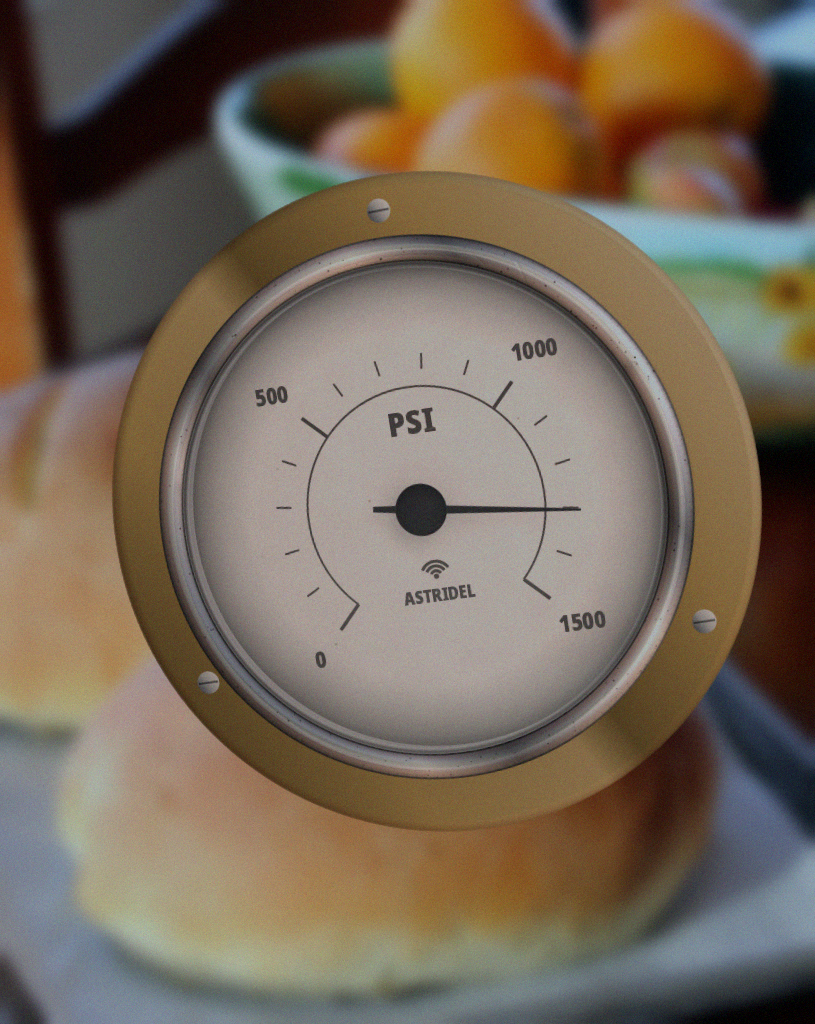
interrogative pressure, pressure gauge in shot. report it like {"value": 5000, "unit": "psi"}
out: {"value": 1300, "unit": "psi"}
